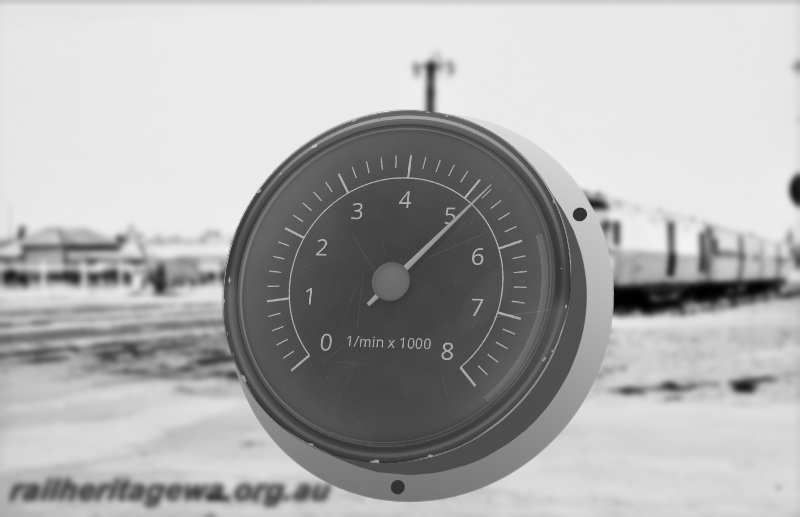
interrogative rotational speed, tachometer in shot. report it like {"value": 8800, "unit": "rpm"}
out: {"value": 5200, "unit": "rpm"}
